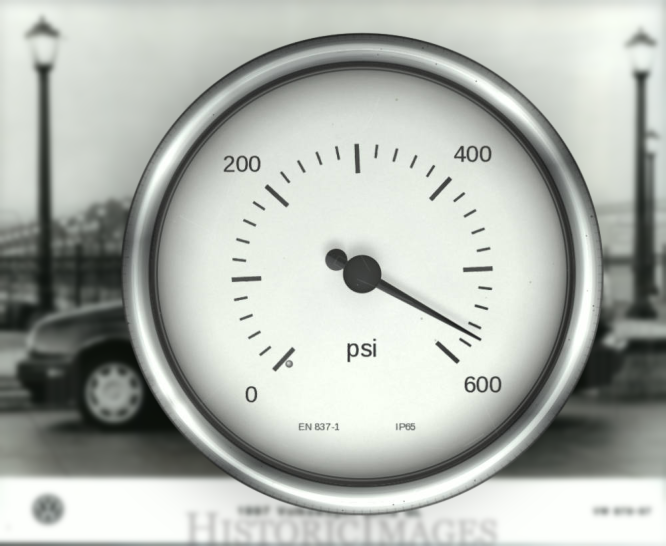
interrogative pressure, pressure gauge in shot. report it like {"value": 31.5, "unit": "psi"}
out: {"value": 570, "unit": "psi"}
